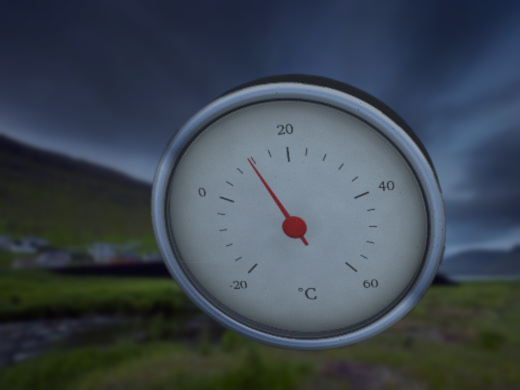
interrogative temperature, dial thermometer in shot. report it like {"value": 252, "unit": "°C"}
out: {"value": 12, "unit": "°C"}
